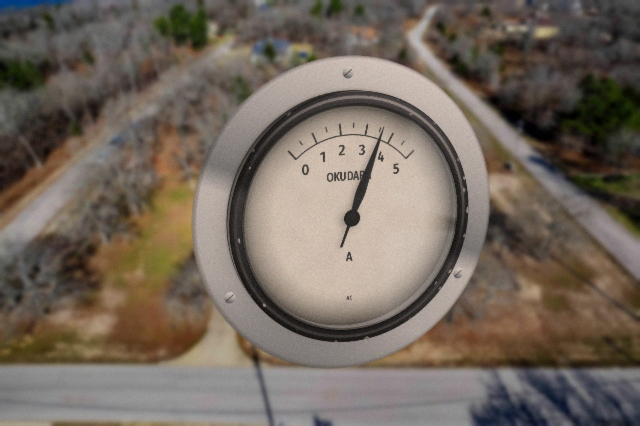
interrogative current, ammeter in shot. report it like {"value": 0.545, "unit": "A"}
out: {"value": 3.5, "unit": "A"}
